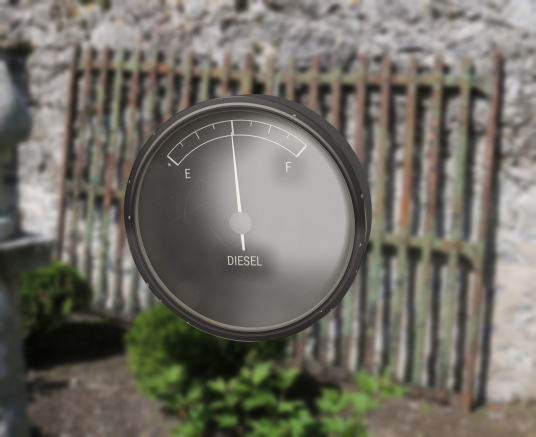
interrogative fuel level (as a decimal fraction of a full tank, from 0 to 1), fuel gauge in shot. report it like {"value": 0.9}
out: {"value": 0.5}
